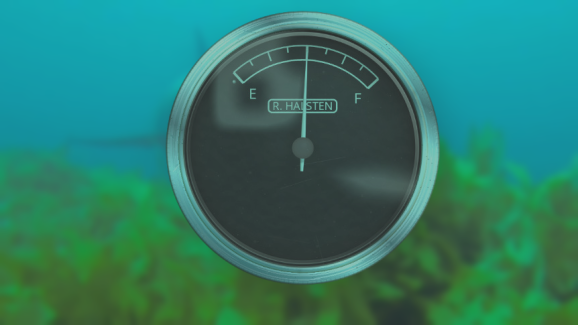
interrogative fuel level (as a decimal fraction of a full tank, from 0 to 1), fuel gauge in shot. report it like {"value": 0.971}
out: {"value": 0.5}
